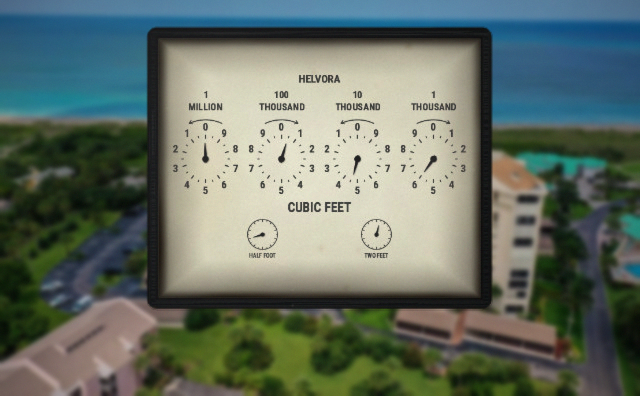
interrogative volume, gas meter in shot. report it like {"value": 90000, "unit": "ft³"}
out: {"value": 4600, "unit": "ft³"}
